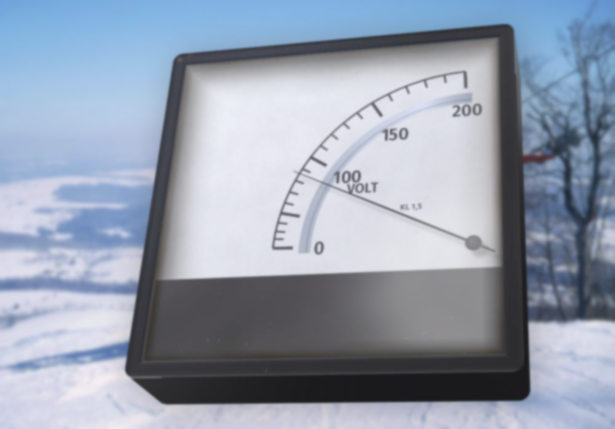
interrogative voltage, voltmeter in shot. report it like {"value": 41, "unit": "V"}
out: {"value": 85, "unit": "V"}
